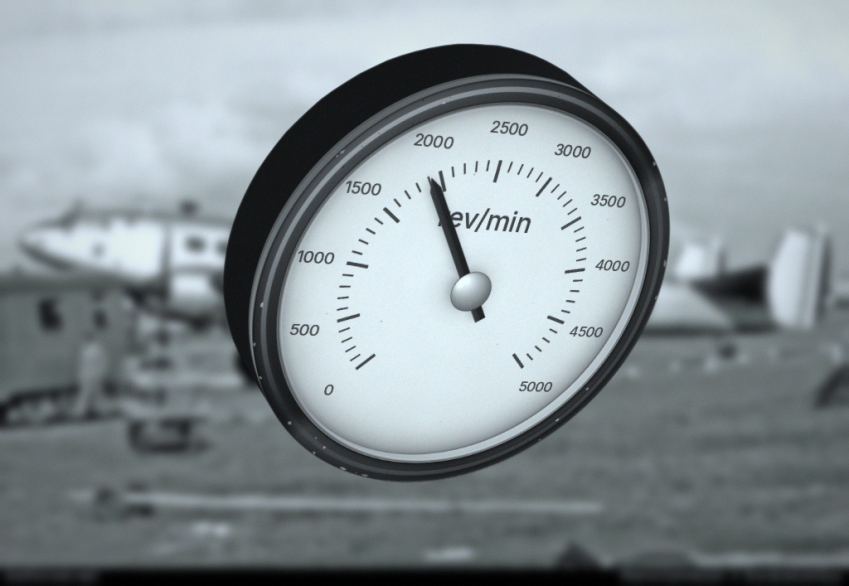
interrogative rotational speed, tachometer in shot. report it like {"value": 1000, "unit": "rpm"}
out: {"value": 1900, "unit": "rpm"}
